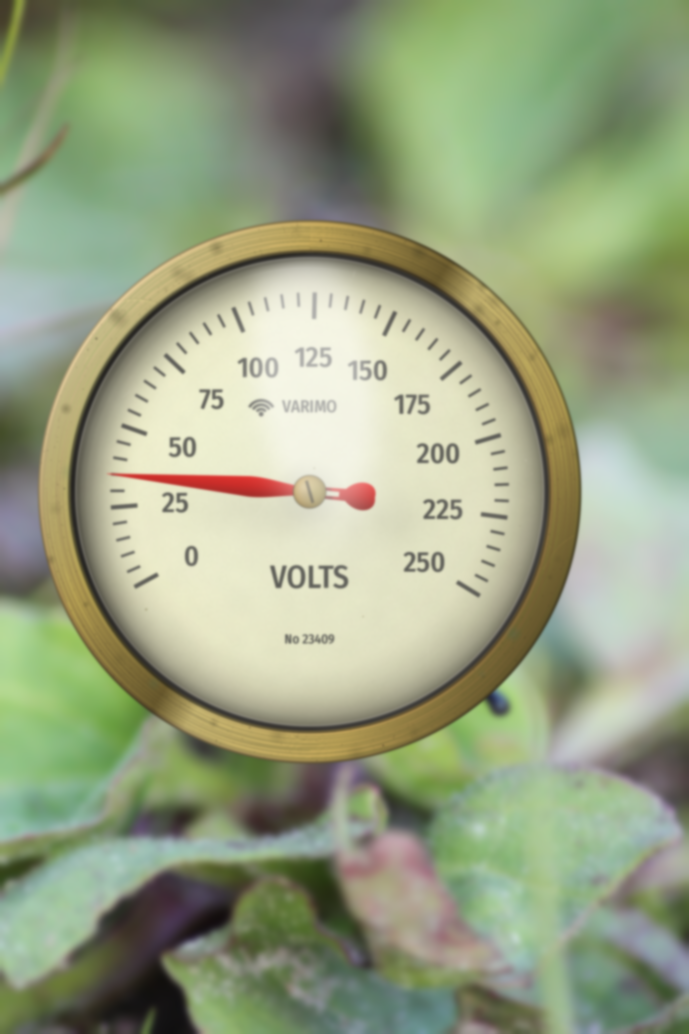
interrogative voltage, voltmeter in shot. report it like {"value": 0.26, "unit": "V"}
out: {"value": 35, "unit": "V"}
